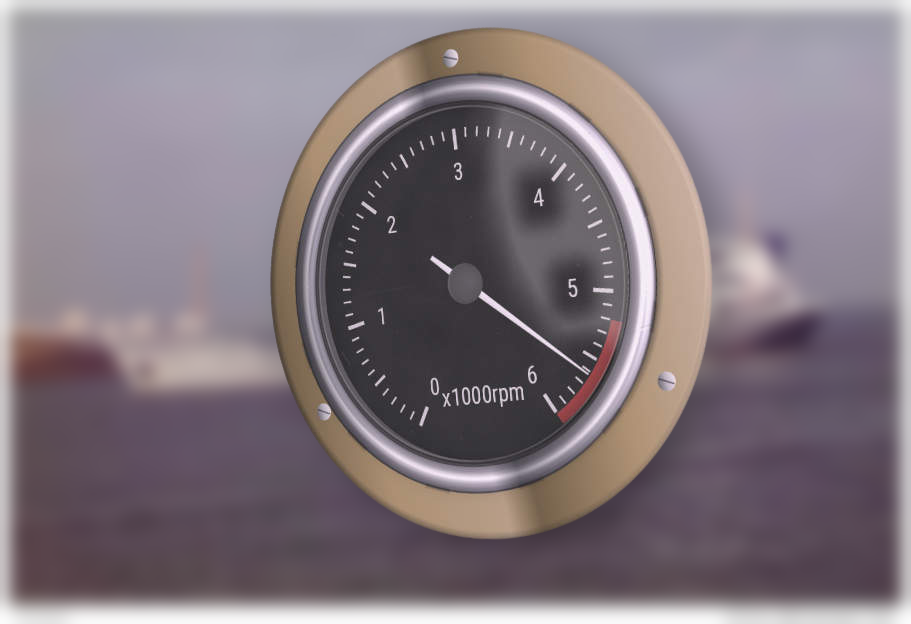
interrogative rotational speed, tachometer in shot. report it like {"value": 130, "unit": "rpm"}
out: {"value": 5600, "unit": "rpm"}
